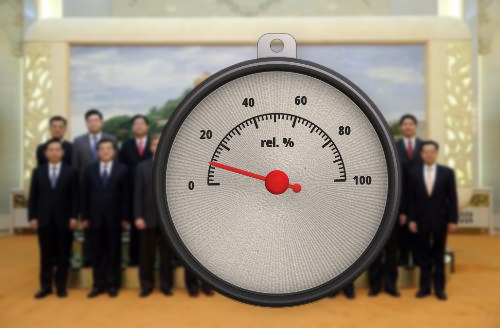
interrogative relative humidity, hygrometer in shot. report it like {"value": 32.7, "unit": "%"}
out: {"value": 10, "unit": "%"}
